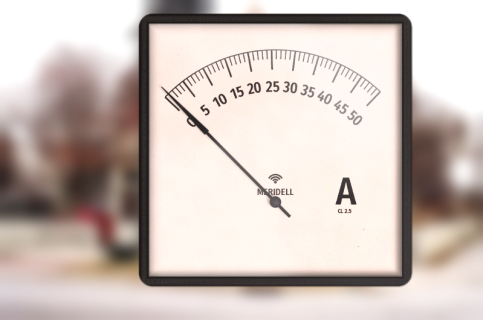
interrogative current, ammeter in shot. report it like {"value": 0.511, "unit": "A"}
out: {"value": 1, "unit": "A"}
